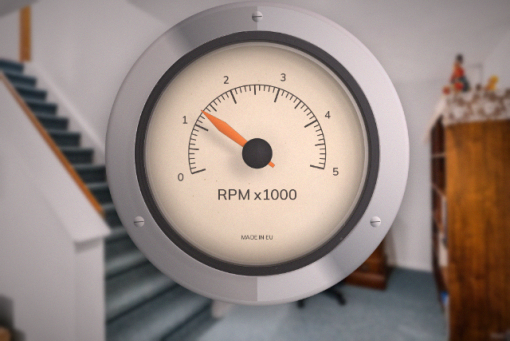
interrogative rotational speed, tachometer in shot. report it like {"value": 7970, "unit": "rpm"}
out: {"value": 1300, "unit": "rpm"}
